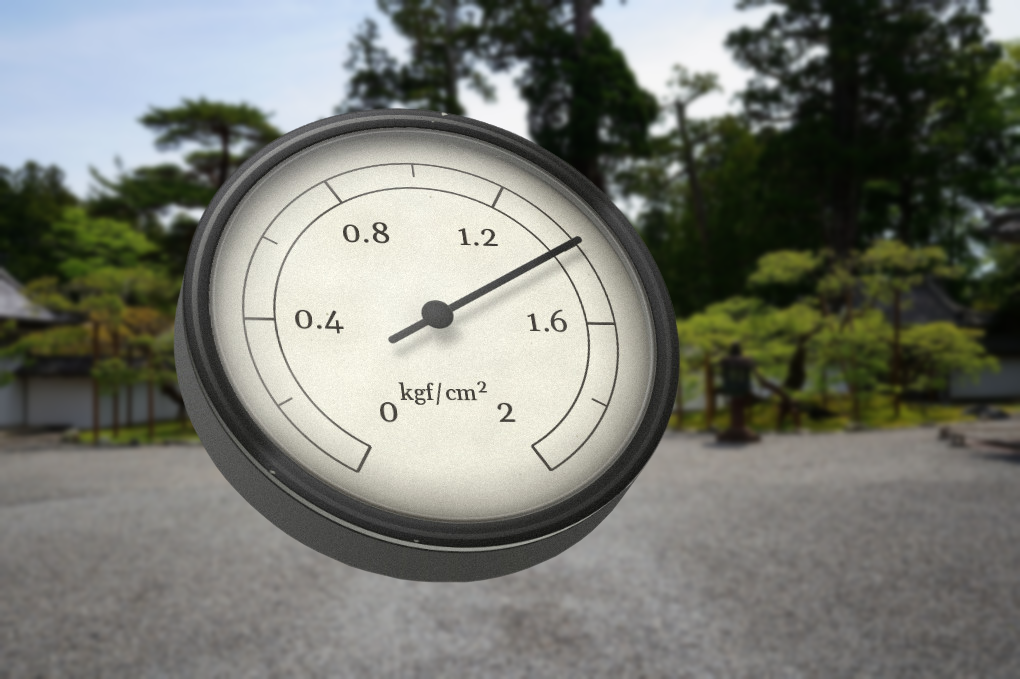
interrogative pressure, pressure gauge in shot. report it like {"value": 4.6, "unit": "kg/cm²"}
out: {"value": 1.4, "unit": "kg/cm²"}
